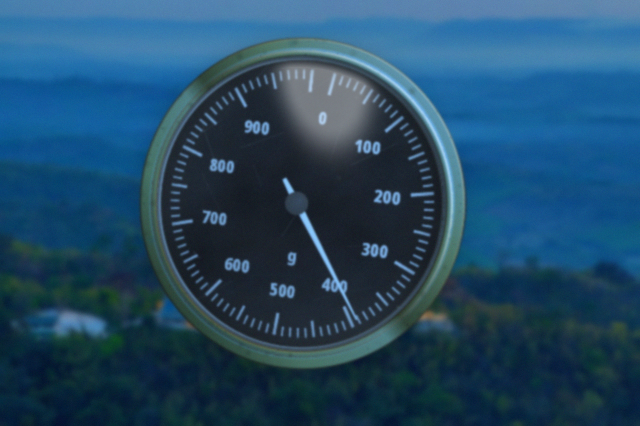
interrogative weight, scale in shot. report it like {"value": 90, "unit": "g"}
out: {"value": 390, "unit": "g"}
